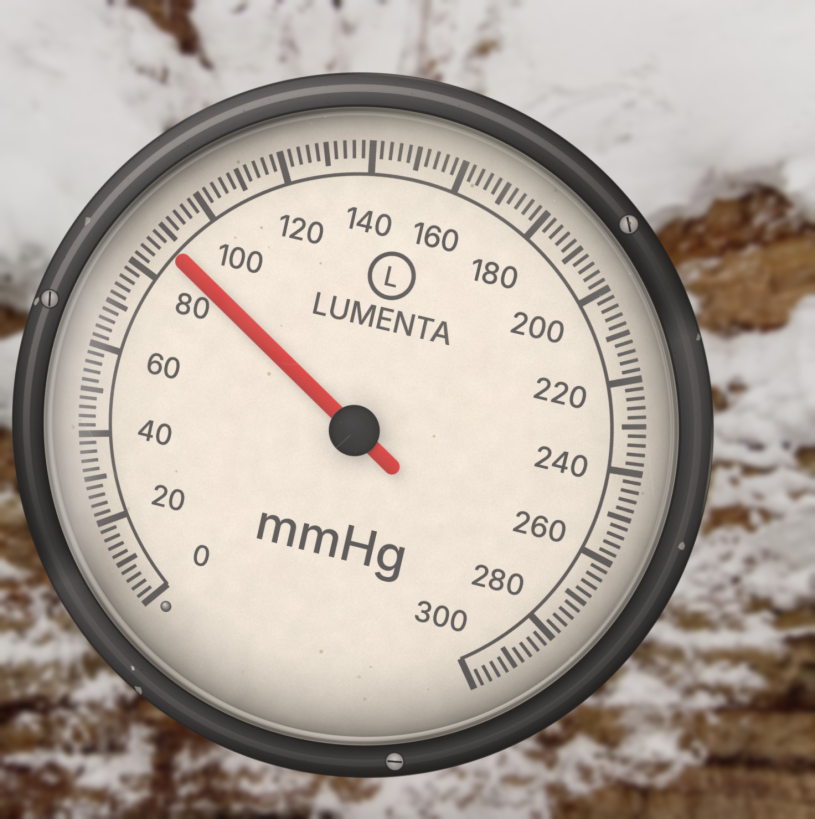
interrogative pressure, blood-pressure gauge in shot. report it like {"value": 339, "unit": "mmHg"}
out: {"value": 88, "unit": "mmHg"}
